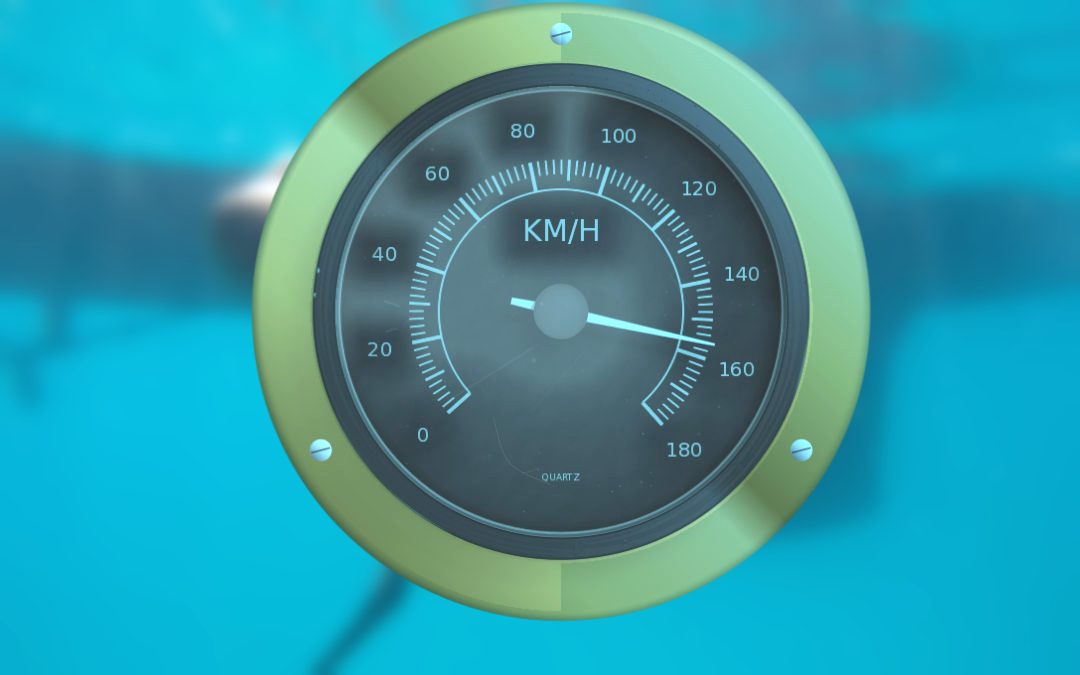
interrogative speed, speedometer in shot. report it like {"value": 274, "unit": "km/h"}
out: {"value": 156, "unit": "km/h"}
